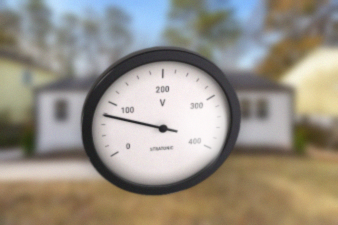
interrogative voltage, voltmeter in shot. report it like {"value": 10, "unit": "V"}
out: {"value": 80, "unit": "V"}
